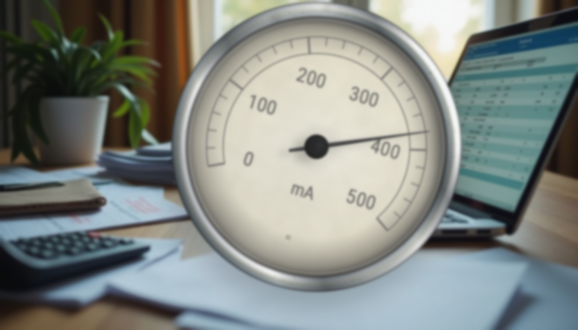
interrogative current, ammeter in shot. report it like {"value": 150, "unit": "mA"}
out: {"value": 380, "unit": "mA"}
